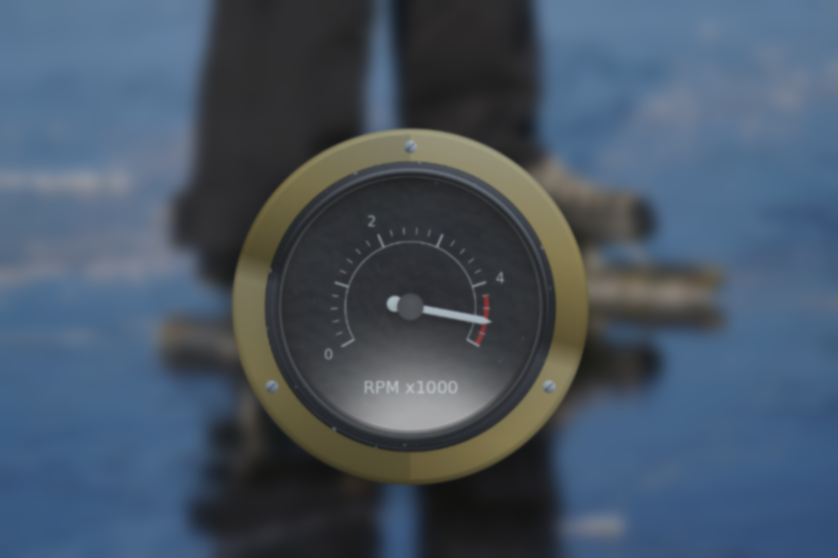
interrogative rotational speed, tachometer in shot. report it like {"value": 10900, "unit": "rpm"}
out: {"value": 4600, "unit": "rpm"}
